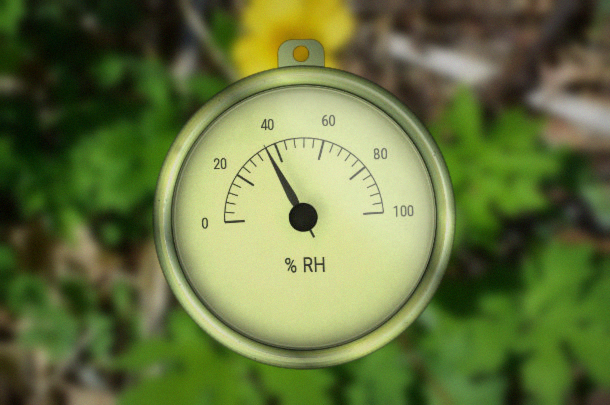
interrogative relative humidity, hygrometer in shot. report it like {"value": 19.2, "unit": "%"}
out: {"value": 36, "unit": "%"}
